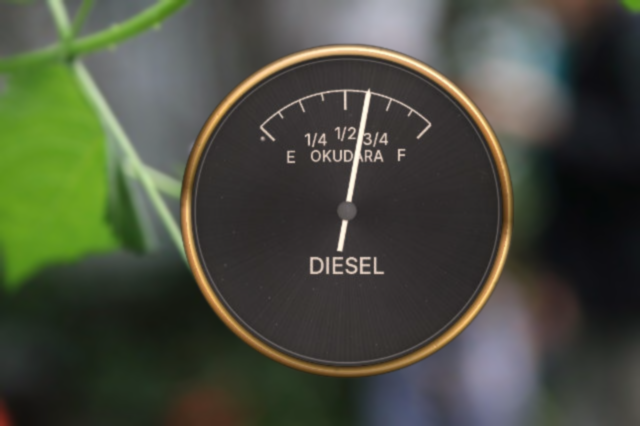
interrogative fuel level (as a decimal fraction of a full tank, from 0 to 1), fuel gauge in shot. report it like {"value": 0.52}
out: {"value": 0.625}
